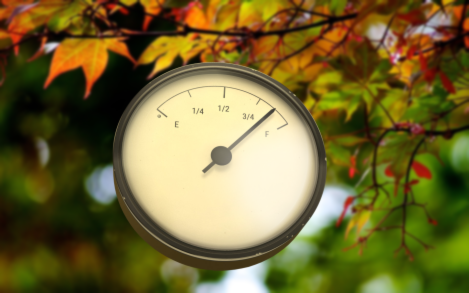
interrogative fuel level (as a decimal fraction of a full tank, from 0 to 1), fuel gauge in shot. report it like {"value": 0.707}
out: {"value": 0.875}
